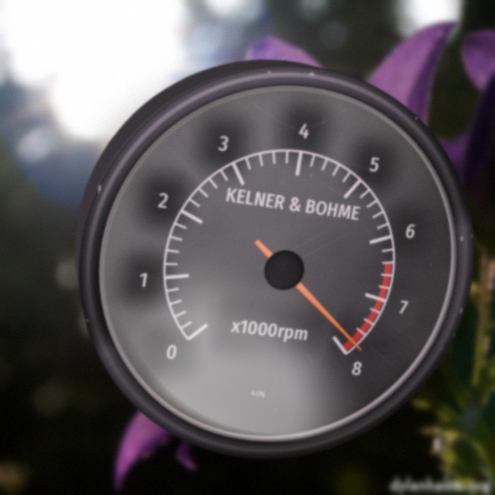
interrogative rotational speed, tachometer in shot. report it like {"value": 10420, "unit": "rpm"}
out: {"value": 7800, "unit": "rpm"}
